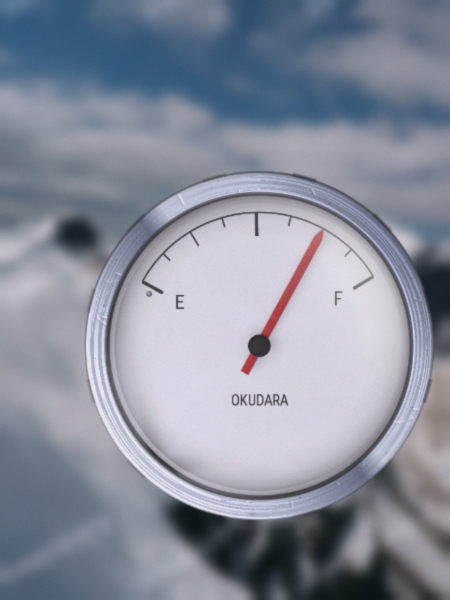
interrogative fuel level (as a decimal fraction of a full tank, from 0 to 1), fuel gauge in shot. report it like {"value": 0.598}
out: {"value": 0.75}
